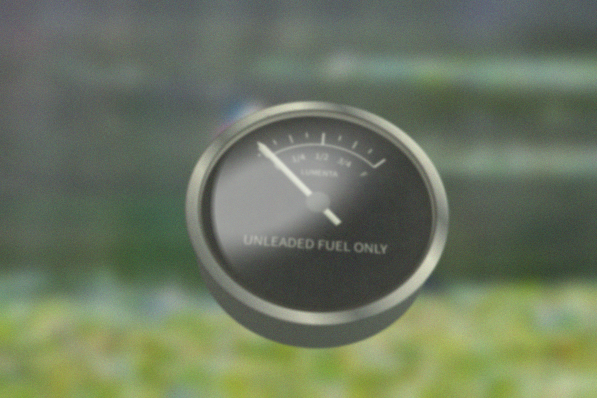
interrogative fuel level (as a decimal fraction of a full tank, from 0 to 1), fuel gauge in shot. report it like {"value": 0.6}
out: {"value": 0}
